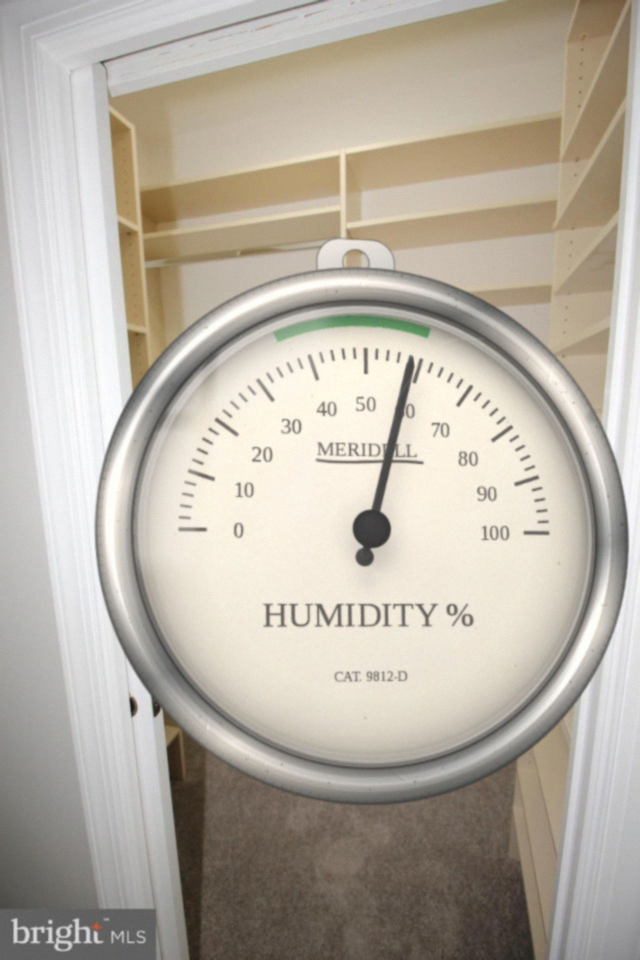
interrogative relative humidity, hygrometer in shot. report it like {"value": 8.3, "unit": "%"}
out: {"value": 58, "unit": "%"}
